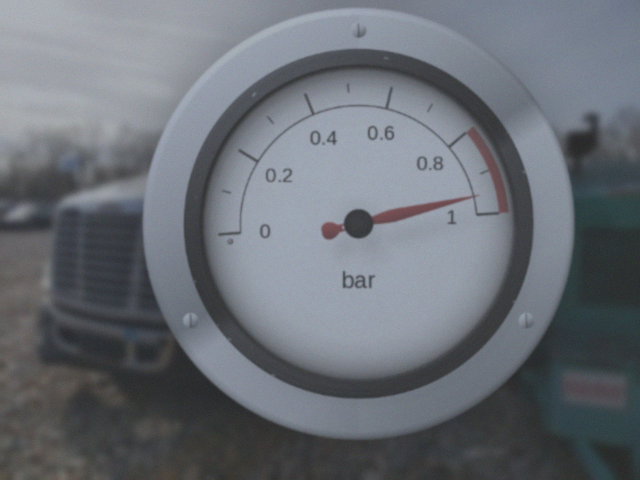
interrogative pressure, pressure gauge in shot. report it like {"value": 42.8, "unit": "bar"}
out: {"value": 0.95, "unit": "bar"}
